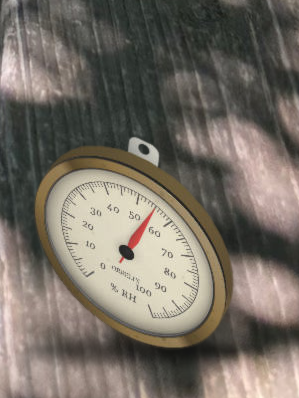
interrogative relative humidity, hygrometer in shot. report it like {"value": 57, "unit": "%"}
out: {"value": 55, "unit": "%"}
